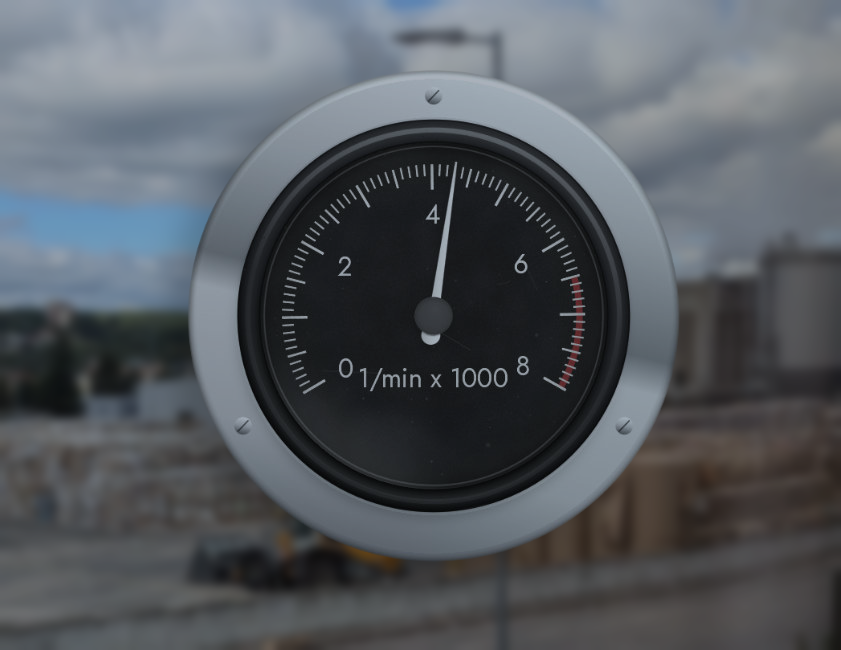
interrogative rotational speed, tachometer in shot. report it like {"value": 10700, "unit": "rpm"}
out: {"value": 4300, "unit": "rpm"}
